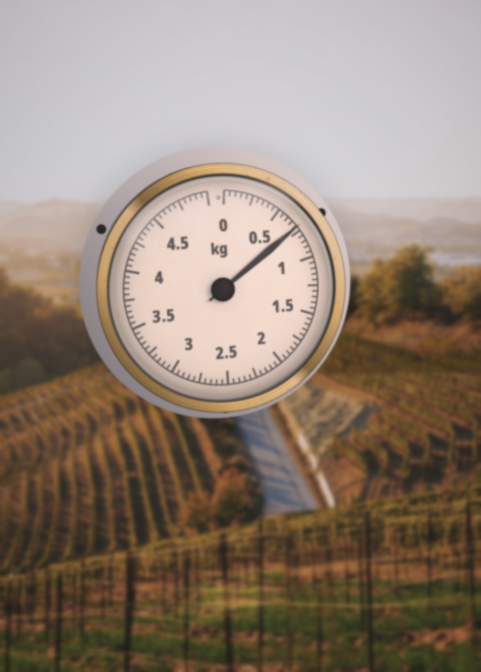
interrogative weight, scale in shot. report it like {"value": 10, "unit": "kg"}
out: {"value": 0.7, "unit": "kg"}
